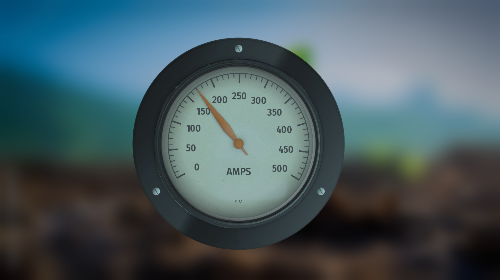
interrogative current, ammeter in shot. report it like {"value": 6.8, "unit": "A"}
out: {"value": 170, "unit": "A"}
